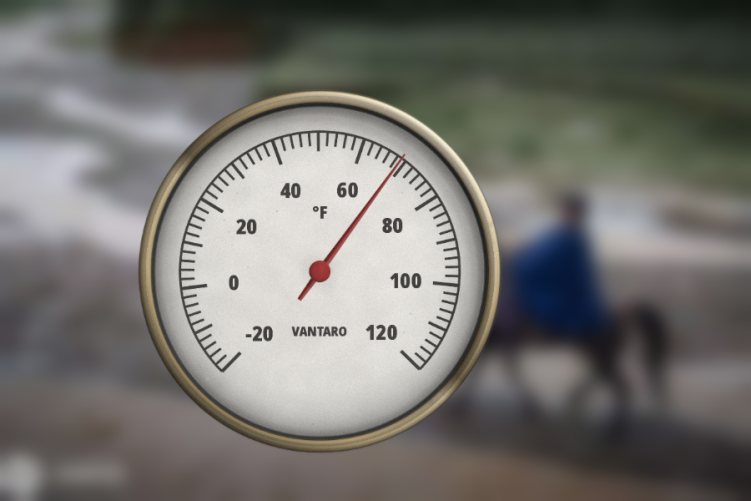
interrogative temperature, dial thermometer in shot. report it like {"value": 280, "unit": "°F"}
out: {"value": 69, "unit": "°F"}
